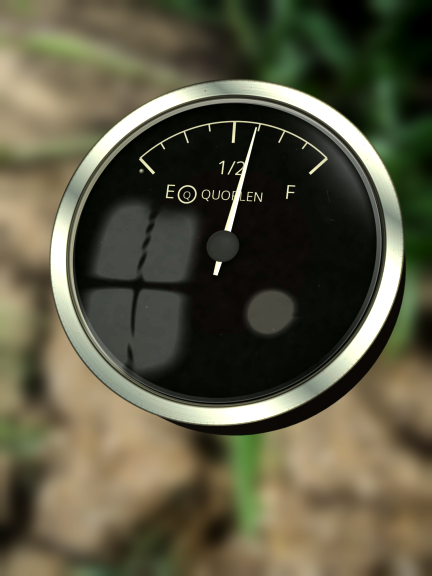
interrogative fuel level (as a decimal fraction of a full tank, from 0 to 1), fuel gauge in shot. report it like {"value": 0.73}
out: {"value": 0.625}
